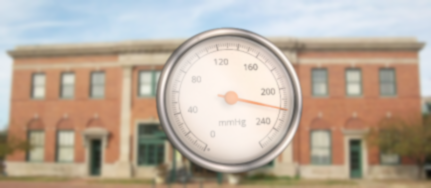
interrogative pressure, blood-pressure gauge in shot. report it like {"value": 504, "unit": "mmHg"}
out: {"value": 220, "unit": "mmHg"}
